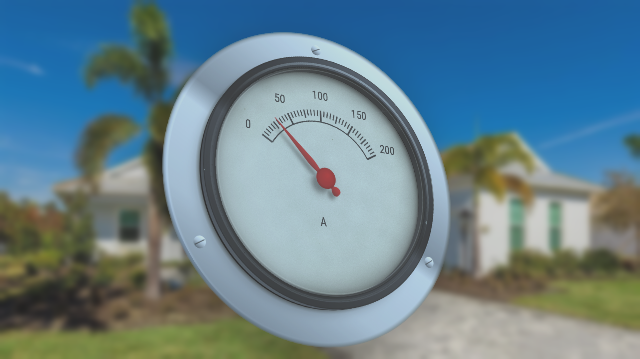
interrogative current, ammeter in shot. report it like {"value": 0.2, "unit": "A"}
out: {"value": 25, "unit": "A"}
